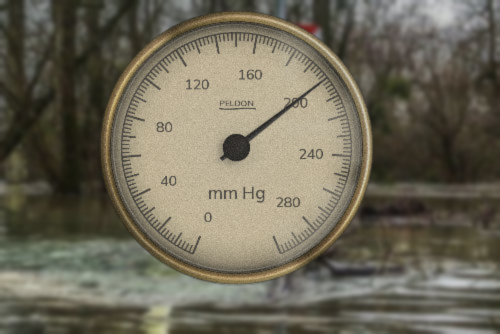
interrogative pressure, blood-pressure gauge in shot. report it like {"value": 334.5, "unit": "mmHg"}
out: {"value": 200, "unit": "mmHg"}
